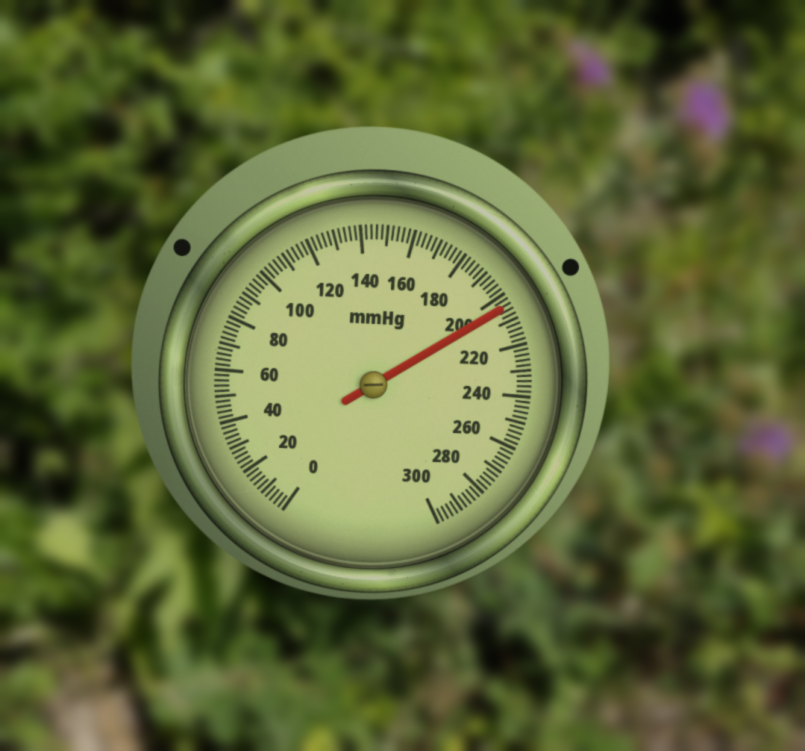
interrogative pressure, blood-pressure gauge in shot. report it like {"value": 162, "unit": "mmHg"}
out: {"value": 204, "unit": "mmHg"}
